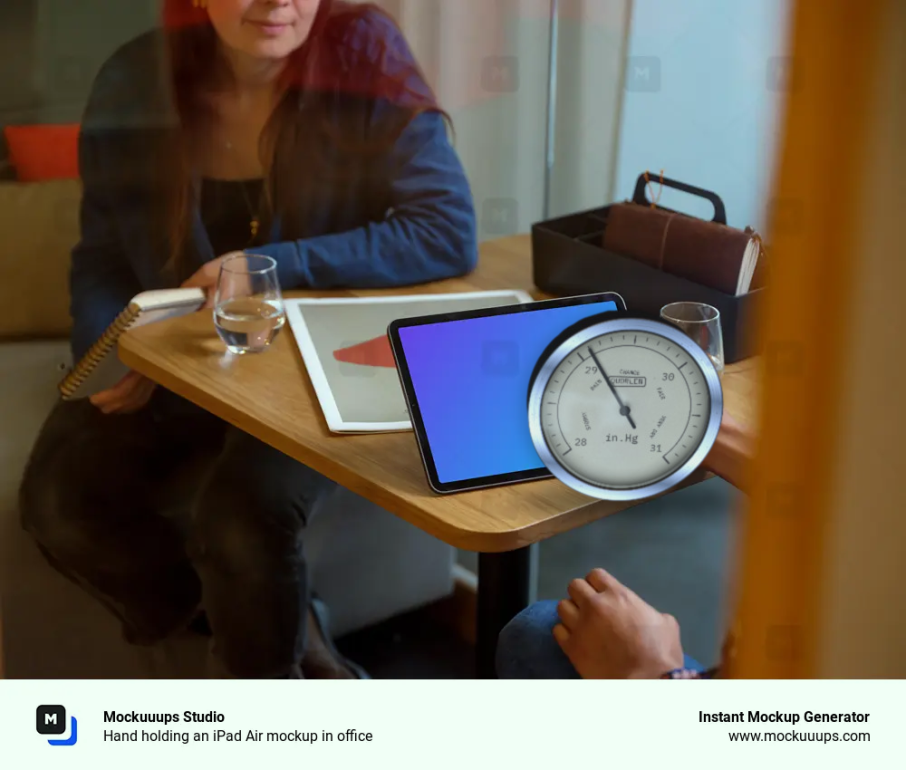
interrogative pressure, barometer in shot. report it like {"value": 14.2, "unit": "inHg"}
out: {"value": 29.1, "unit": "inHg"}
